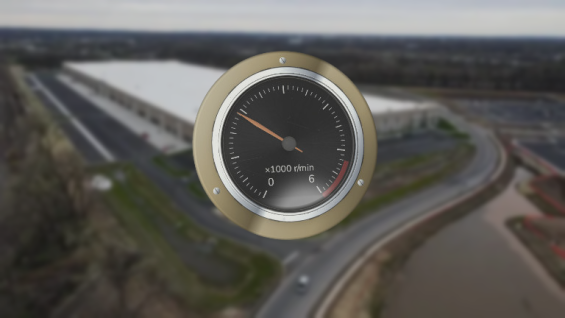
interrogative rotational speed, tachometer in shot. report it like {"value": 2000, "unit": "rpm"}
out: {"value": 1900, "unit": "rpm"}
